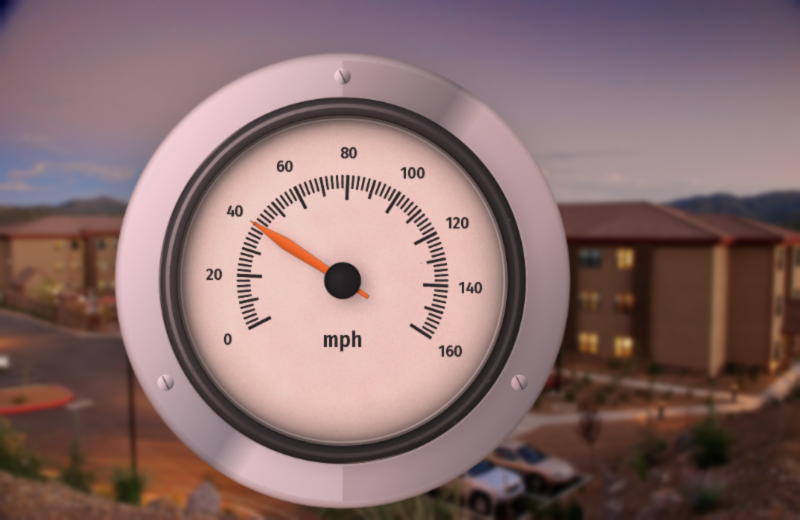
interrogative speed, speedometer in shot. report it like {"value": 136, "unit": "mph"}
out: {"value": 40, "unit": "mph"}
